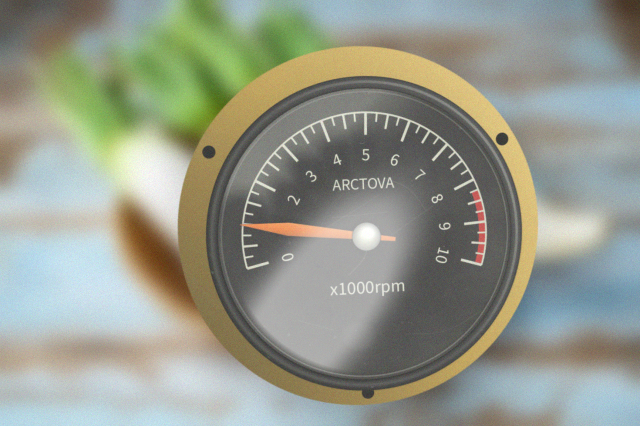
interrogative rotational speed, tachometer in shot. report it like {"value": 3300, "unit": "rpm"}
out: {"value": 1000, "unit": "rpm"}
